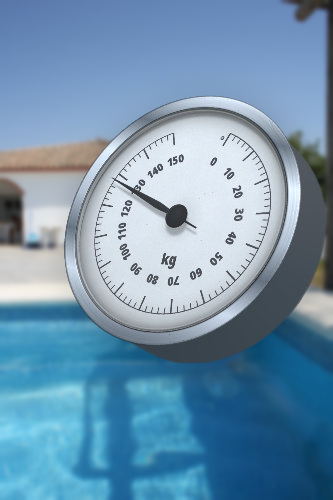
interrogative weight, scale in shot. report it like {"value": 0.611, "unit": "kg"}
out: {"value": 128, "unit": "kg"}
